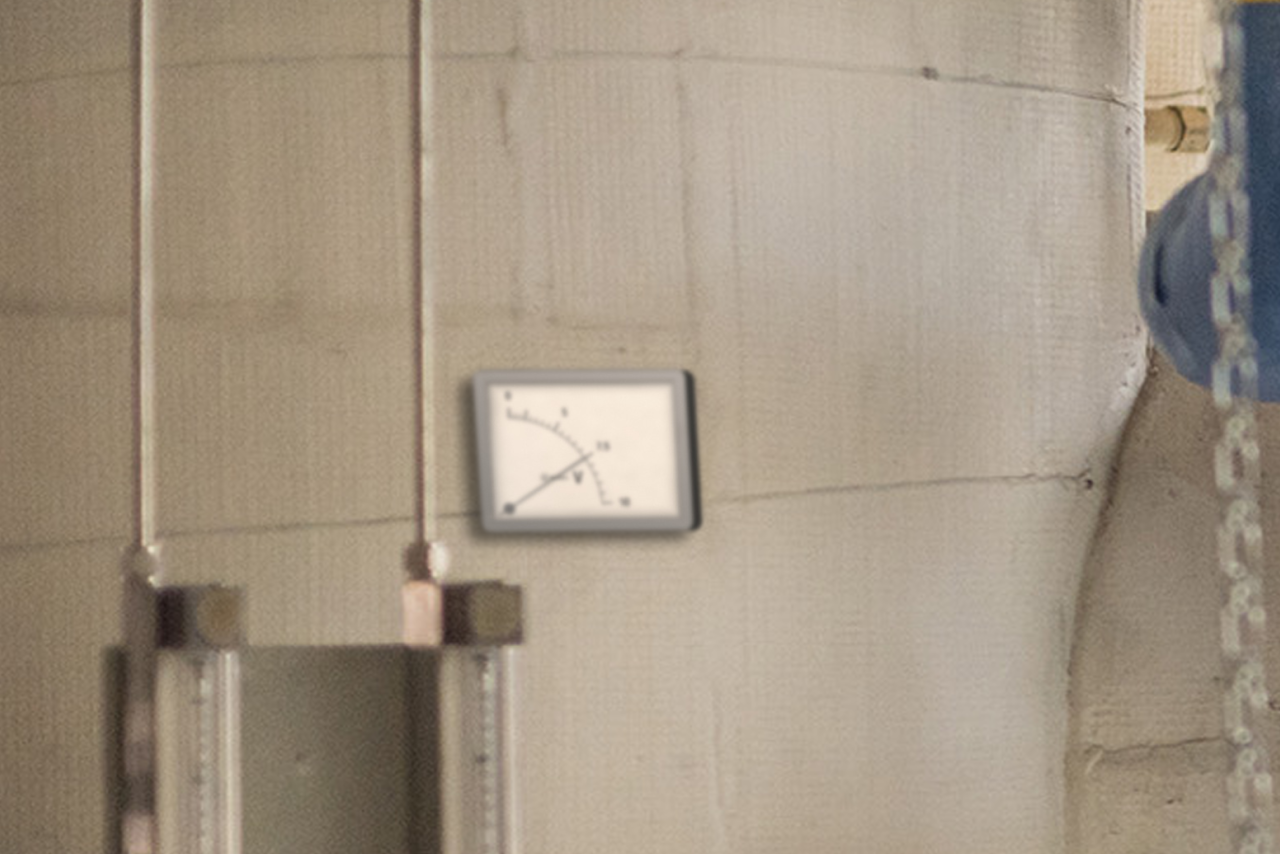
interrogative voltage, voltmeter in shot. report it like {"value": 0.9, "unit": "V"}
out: {"value": 7.5, "unit": "V"}
